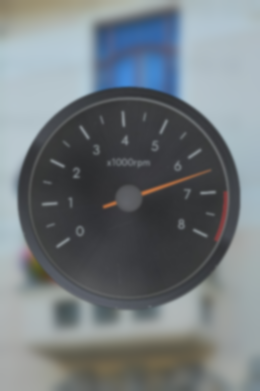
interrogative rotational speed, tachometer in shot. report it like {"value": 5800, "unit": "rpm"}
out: {"value": 6500, "unit": "rpm"}
